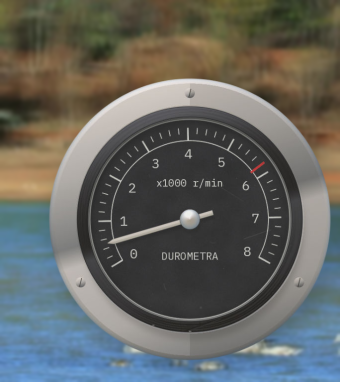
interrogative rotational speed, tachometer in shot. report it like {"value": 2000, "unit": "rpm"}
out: {"value": 500, "unit": "rpm"}
